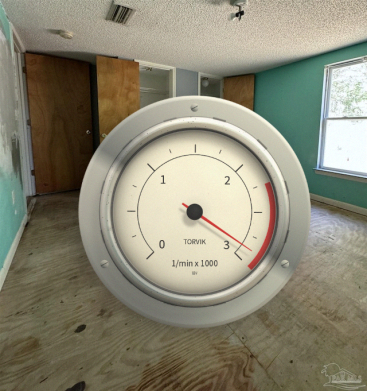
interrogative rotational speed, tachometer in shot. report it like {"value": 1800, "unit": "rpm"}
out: {"value": 2875, "unit": "rpm"}
